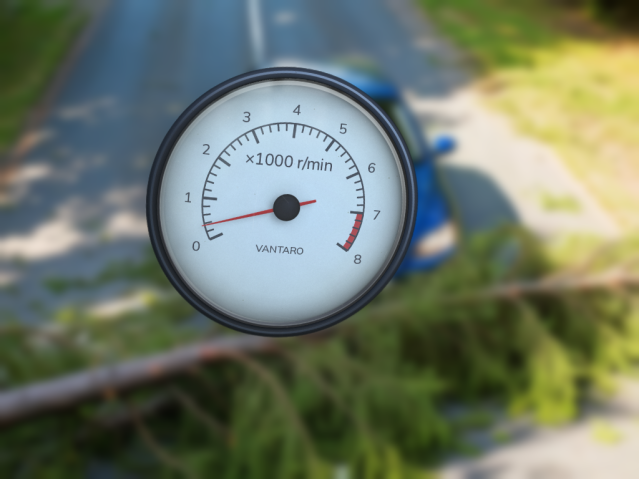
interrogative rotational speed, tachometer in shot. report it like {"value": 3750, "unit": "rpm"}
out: {"value": 400, "unit": "rpm"}
